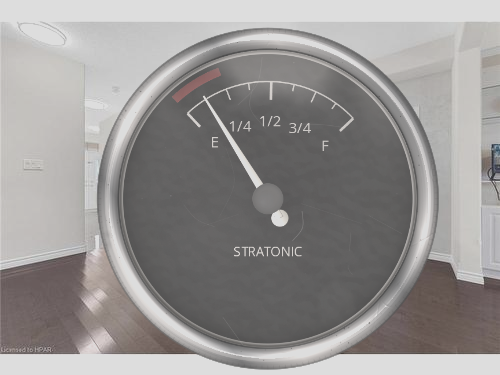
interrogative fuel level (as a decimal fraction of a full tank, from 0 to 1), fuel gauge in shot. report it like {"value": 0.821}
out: {"value": 0.125}
